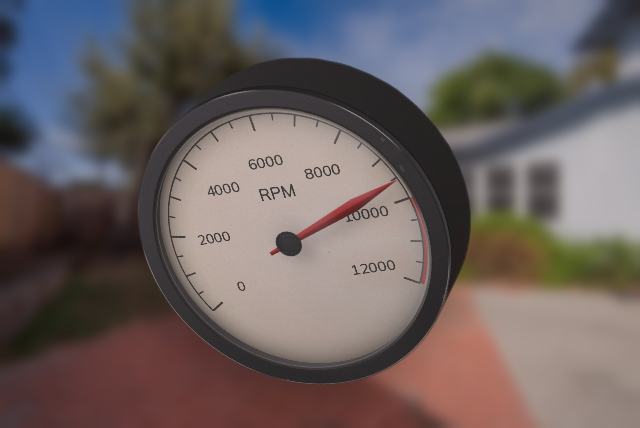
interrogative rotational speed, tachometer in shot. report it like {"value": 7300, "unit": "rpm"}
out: {"value": 9500, "unit": "rpm"}
